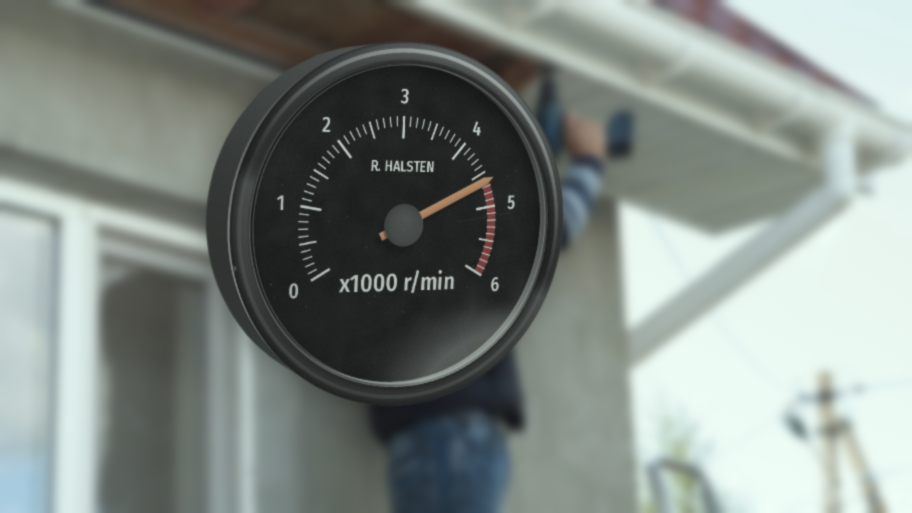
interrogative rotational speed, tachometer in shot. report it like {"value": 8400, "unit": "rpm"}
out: {"value": 4600, "unit": "rpm"}
